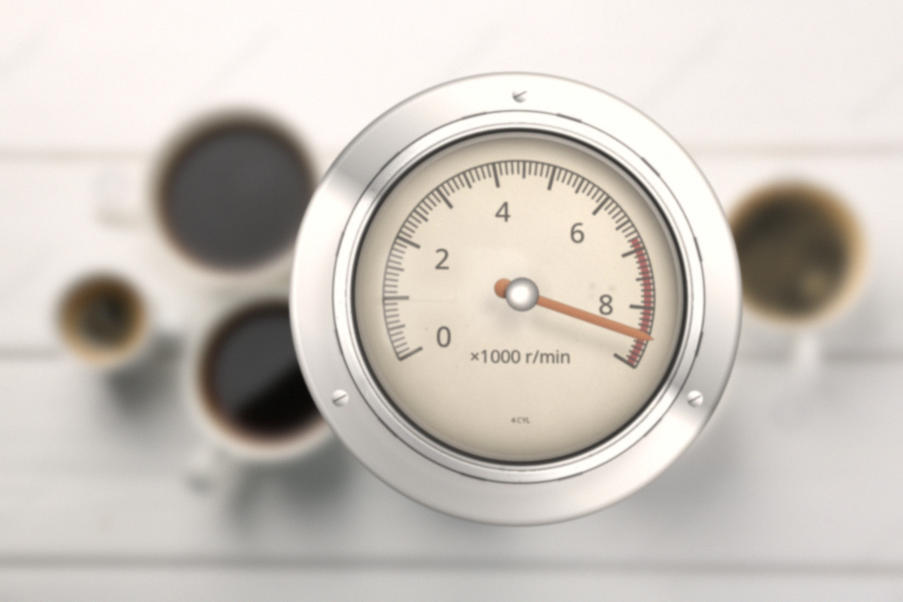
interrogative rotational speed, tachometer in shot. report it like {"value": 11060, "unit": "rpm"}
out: {"value": 8500, "unit": "rpm"}
